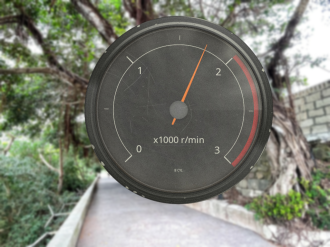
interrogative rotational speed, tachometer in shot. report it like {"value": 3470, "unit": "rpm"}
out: {"value": 1750, "unit": "rpm"}
